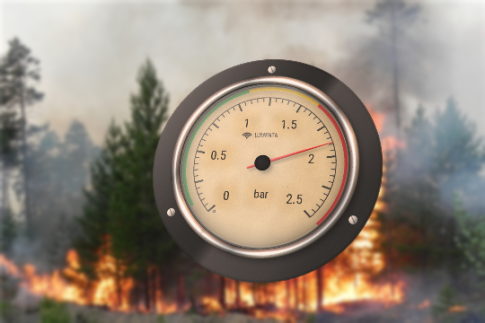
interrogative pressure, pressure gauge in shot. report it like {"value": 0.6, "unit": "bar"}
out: {"value": 1.9, "unit": "bar"}
